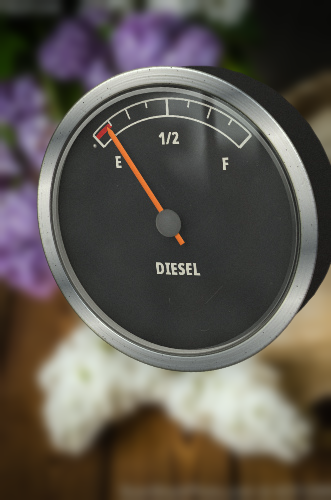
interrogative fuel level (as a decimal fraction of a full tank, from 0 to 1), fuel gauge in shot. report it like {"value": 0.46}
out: {"value": 0.125}
